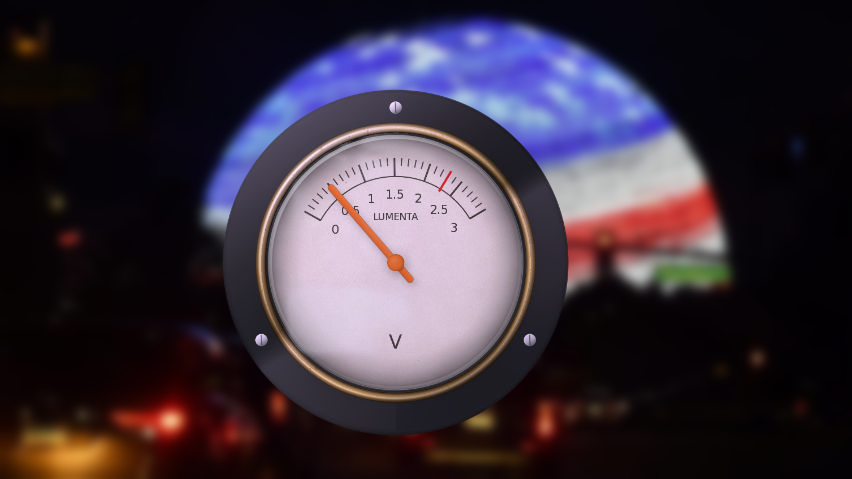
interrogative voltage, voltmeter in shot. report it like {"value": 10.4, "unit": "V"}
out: {"value": 0.5, "unit": "V"}
